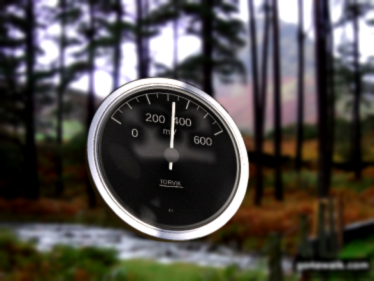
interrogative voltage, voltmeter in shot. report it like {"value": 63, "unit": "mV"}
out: {"value": 325, "unit": "mV"}
